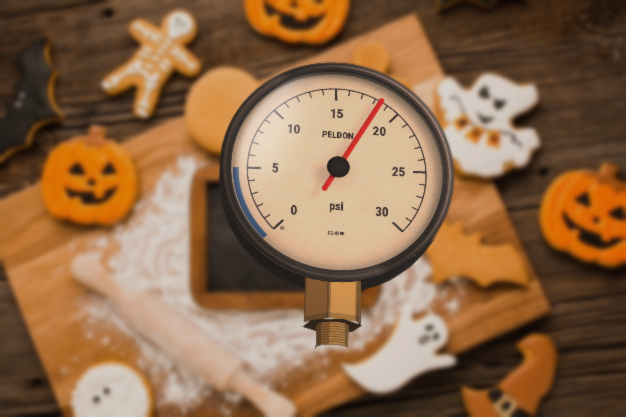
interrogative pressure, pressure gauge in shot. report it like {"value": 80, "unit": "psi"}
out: {"value": 18.5, "unit": "psi"}
